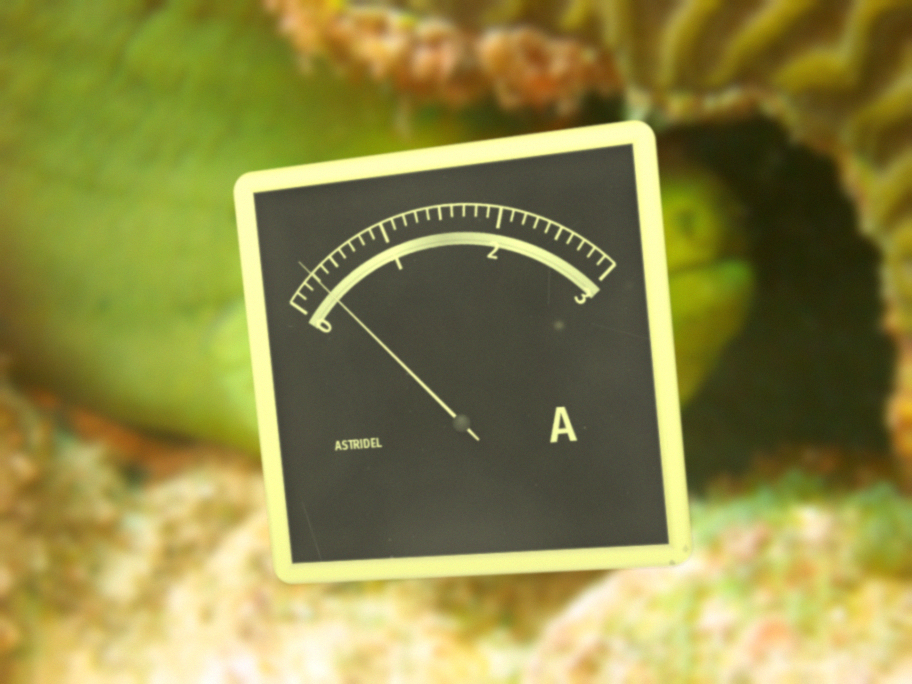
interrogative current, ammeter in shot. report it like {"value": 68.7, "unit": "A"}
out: {"value": 0.3, "unit": "A"}
